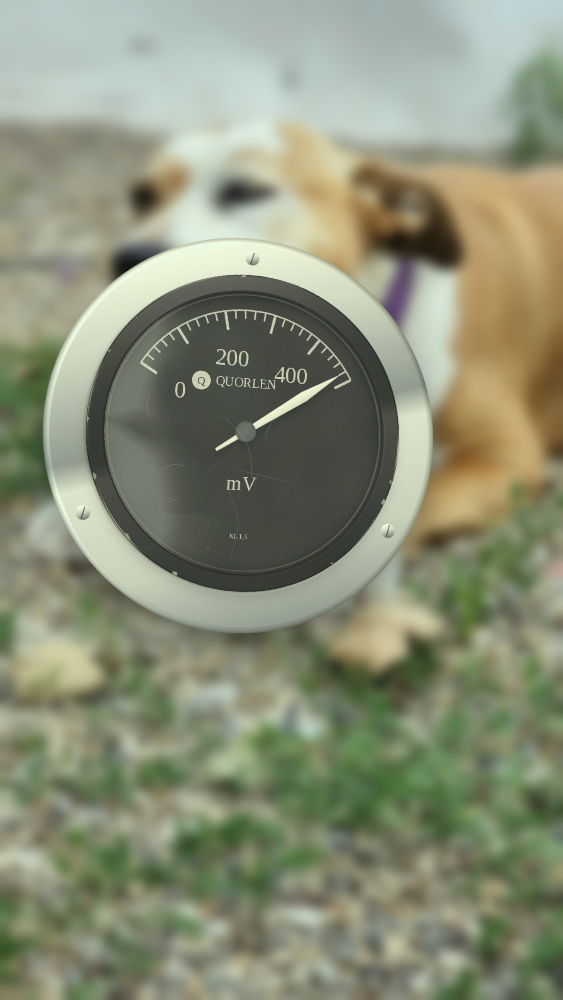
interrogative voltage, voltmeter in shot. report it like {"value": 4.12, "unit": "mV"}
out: {"value": 480, "unit": "mV"}
